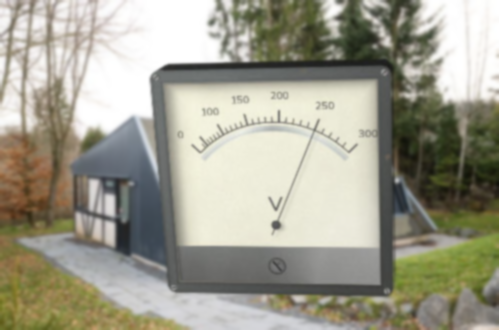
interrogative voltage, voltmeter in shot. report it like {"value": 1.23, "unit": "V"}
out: {"value": 250, "unit": "V"}
